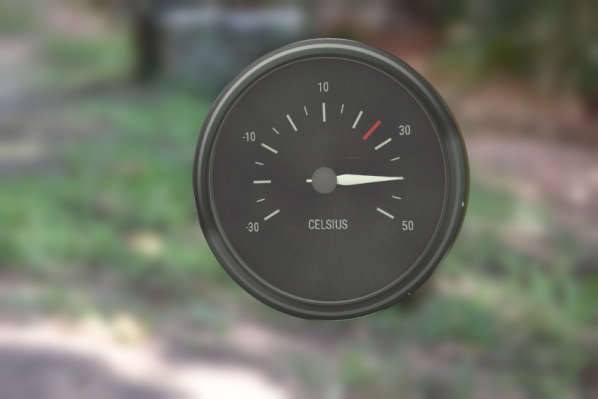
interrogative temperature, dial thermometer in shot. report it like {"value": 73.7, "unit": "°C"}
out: {"value": 40, "unit": "°C"}
